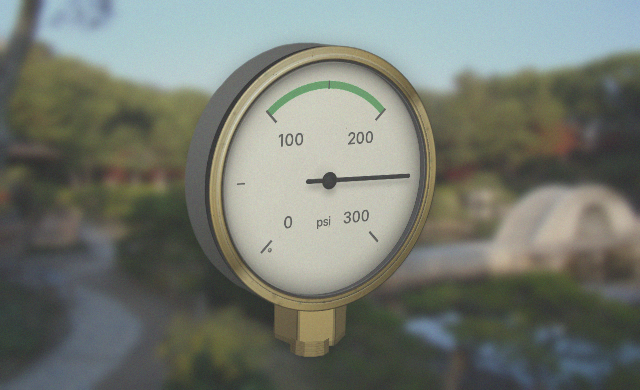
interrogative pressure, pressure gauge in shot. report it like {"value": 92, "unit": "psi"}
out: {"value": 250, "unit": "psi"}
